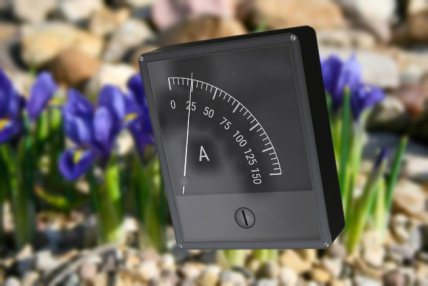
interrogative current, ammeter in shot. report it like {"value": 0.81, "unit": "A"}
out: {"value": 25, "unit": "A"}
